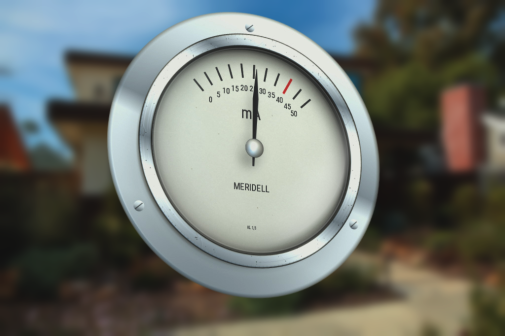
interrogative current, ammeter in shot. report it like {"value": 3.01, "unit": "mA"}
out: {"value": 25, "unit": "mA"}
